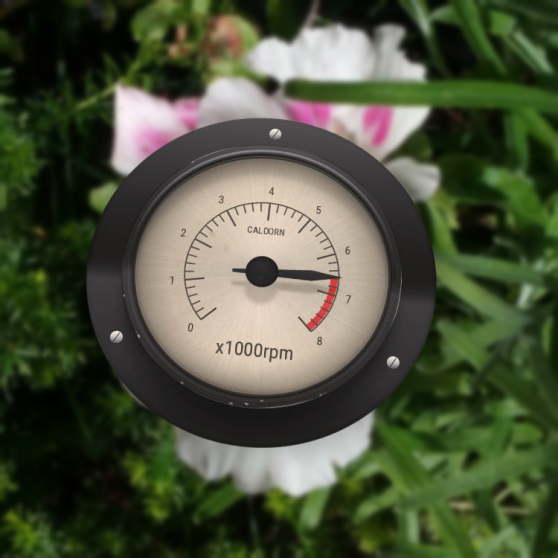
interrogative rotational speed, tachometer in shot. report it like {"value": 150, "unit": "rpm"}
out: {"value": 6600, "unit": "rpm"}
